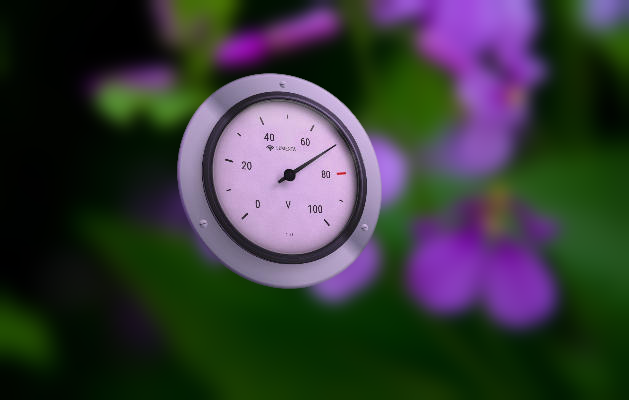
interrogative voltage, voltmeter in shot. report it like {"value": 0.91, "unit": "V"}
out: {"value": 70, "unit": "V"}
